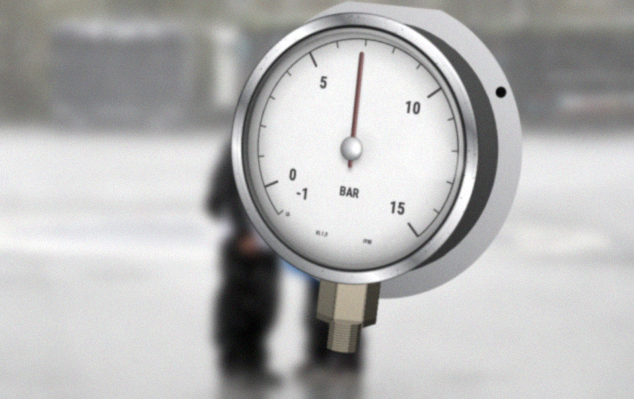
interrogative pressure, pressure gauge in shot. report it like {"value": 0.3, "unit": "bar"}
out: {"value": 7, "unit": "bar"}
